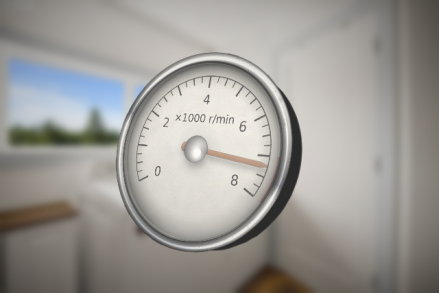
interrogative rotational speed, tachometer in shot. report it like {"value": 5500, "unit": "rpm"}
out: {"value": 7250, "unit": "rpm"}
